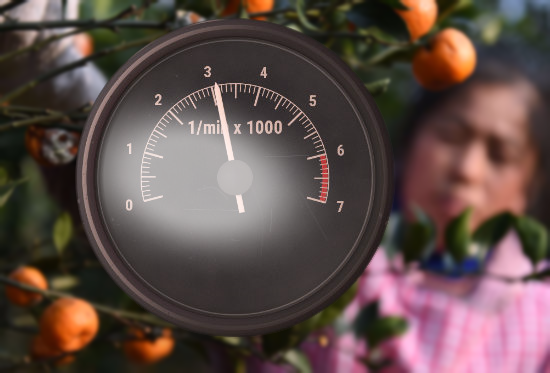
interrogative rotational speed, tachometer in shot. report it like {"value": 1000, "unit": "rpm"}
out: {"value": 3100, "unit": "rpm"}
